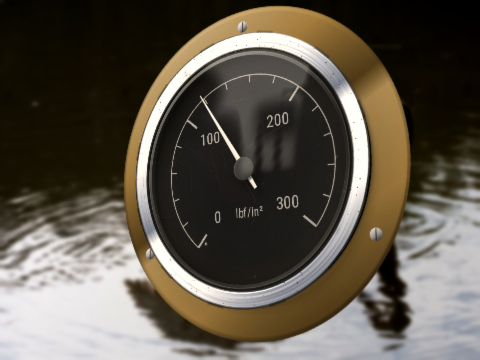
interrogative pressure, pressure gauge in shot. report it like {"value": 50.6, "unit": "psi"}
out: {"value": 120, "unit": "psi"}
